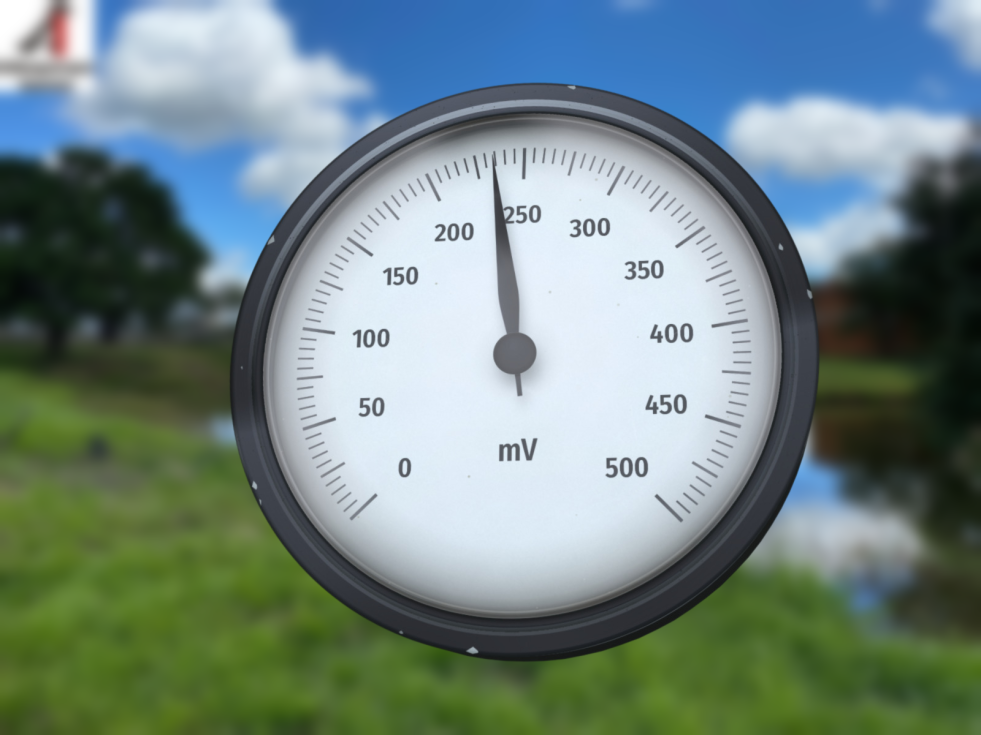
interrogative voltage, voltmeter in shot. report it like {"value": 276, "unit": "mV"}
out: {"value": 235, "unit": "mV"}
